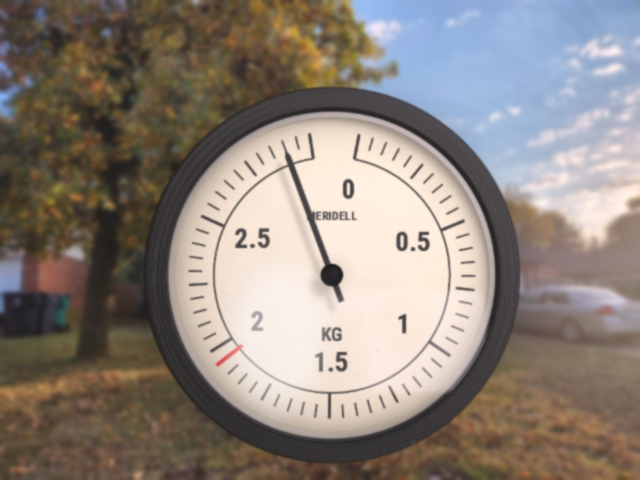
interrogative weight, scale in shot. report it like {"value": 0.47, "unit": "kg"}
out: {"value": 2.9, "unit": "kg"}
